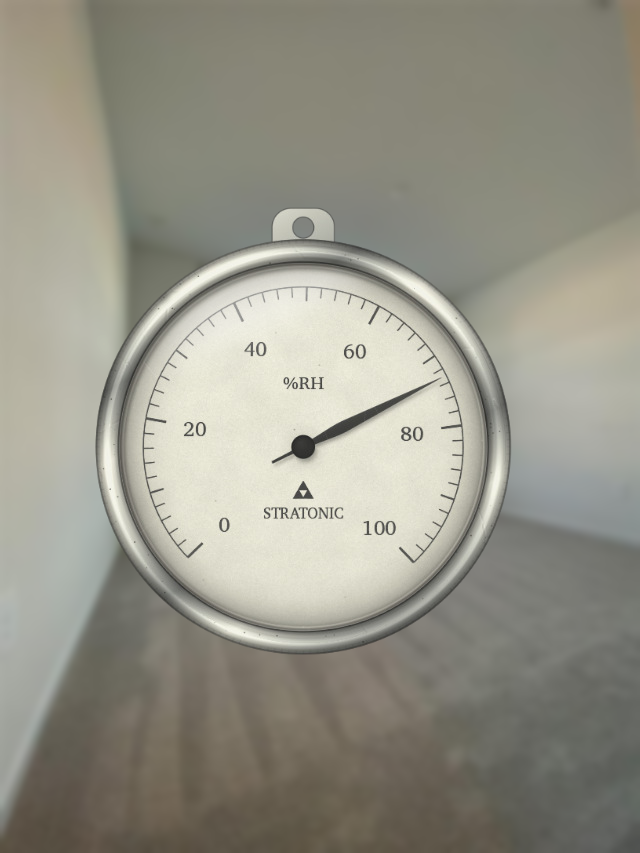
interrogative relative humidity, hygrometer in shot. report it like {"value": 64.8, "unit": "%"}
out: {"value": 73, "unit": "%"}
